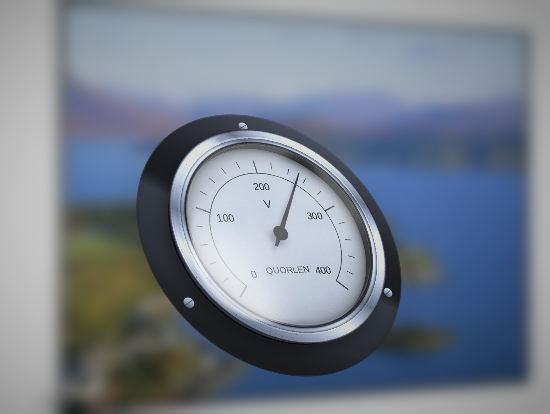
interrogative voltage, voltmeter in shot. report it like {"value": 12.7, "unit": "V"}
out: {"value": 250, "unit": "V"}
